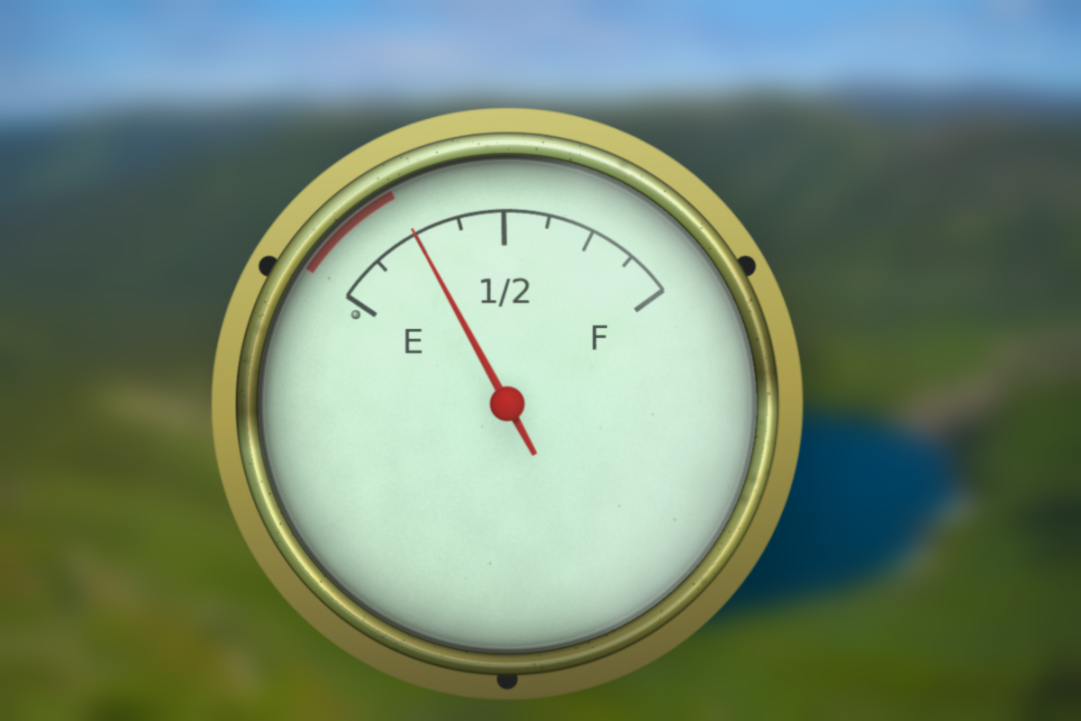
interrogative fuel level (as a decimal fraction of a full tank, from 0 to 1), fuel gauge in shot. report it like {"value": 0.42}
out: {"value": 0.25}
